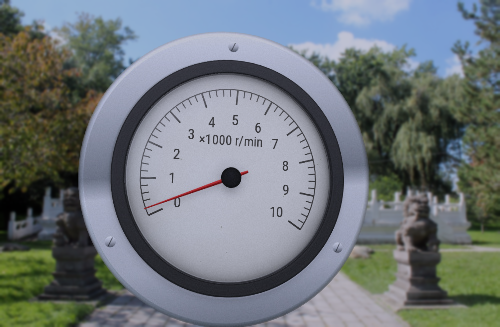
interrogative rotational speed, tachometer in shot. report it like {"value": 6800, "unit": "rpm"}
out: {"value": 200, "unit": "rpm"}
